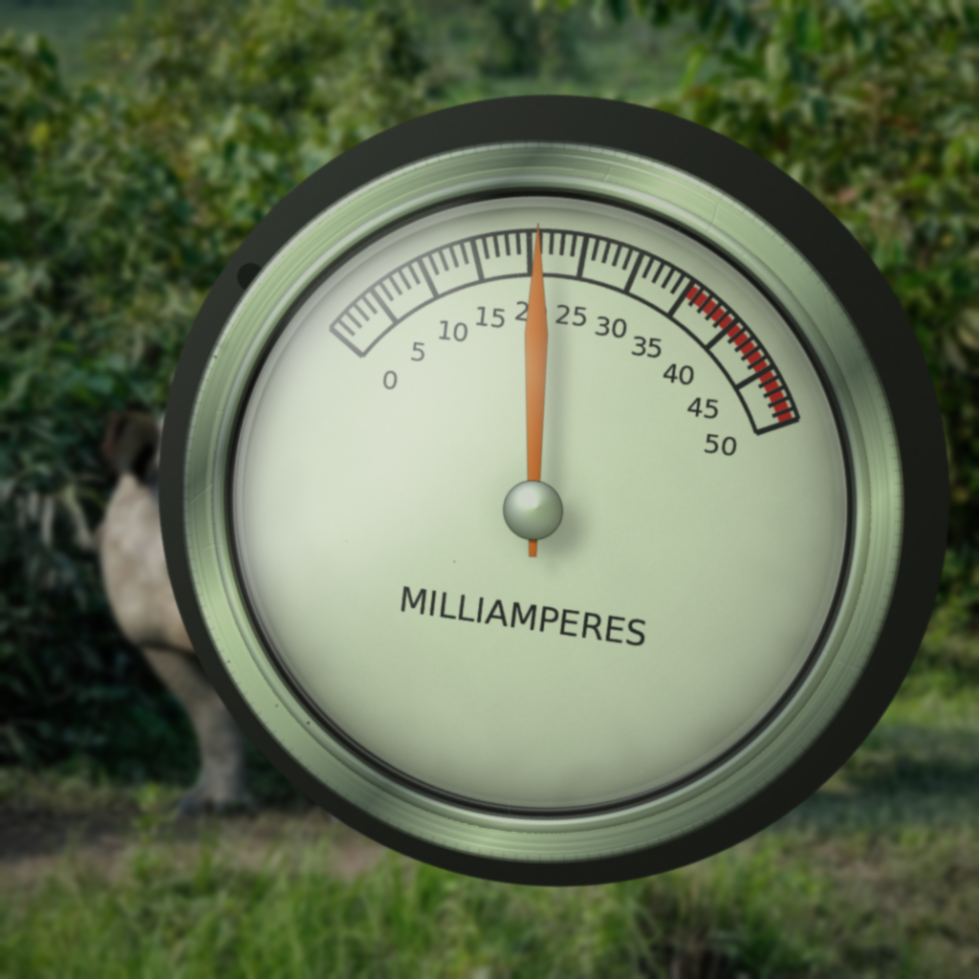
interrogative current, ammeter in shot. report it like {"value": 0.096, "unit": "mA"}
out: {"value": 21, "unit": "mA"}
